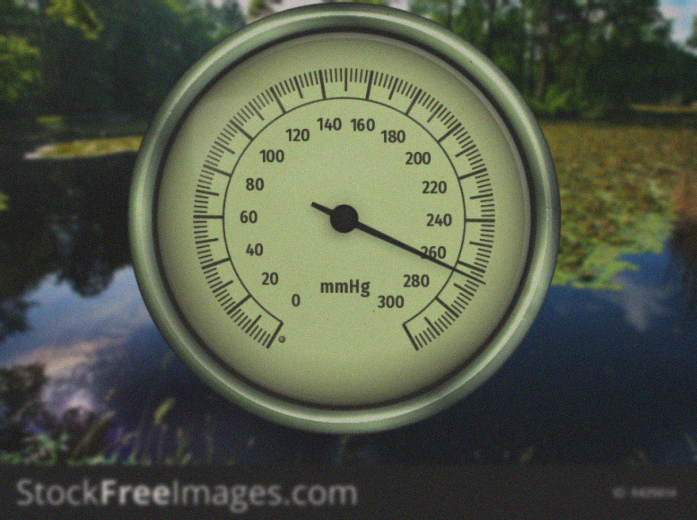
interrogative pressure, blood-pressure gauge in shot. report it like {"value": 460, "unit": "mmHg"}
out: {"value": 264, "unit": "mmHg"}
